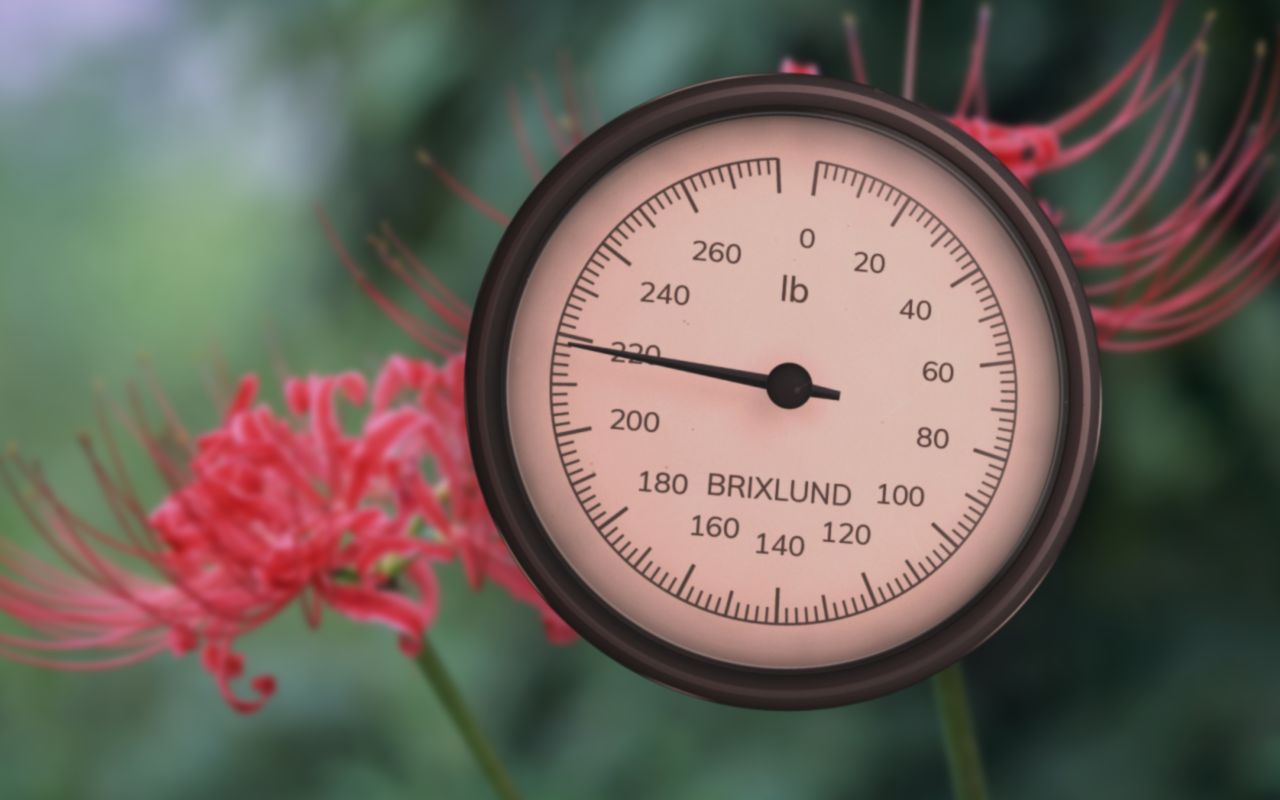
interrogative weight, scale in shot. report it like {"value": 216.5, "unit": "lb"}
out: {"value": 218, "unit": "lb"}
